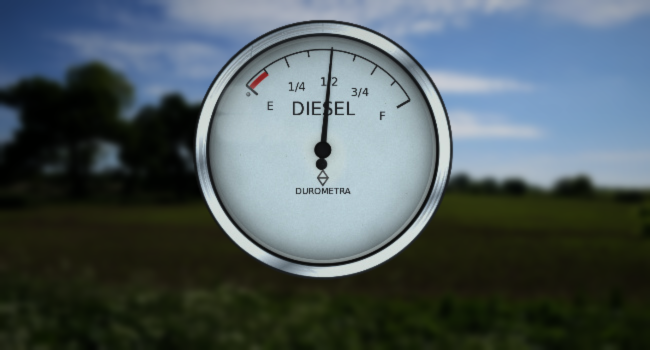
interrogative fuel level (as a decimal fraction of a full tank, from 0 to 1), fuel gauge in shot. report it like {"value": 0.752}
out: {"value": 0.5}
